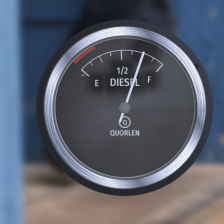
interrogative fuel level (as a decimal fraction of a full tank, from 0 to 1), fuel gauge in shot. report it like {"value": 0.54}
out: {"value": 0.75}
